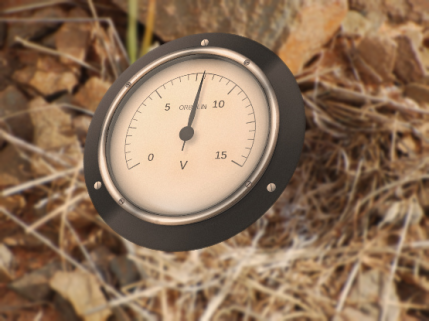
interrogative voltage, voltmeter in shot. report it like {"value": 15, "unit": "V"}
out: {"value": 8, "unit": "V"}
